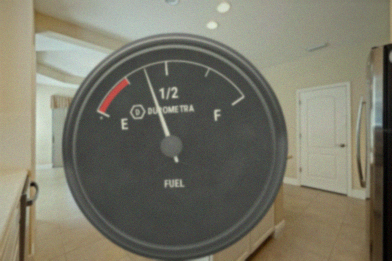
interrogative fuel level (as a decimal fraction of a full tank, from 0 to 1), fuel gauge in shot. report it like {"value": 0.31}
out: {"value": 0.375}
